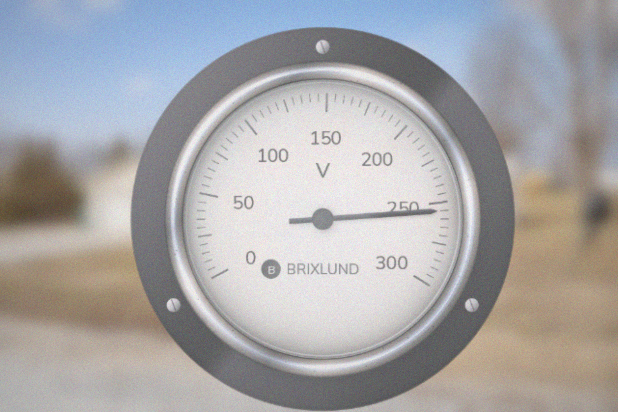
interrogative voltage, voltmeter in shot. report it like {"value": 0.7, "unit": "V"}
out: {"value": 255, "unit": "V"}
